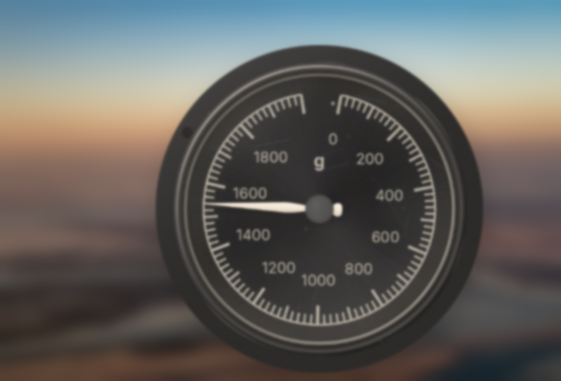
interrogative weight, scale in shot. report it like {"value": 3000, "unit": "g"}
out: {"value": 1540, "unit": "g"}
